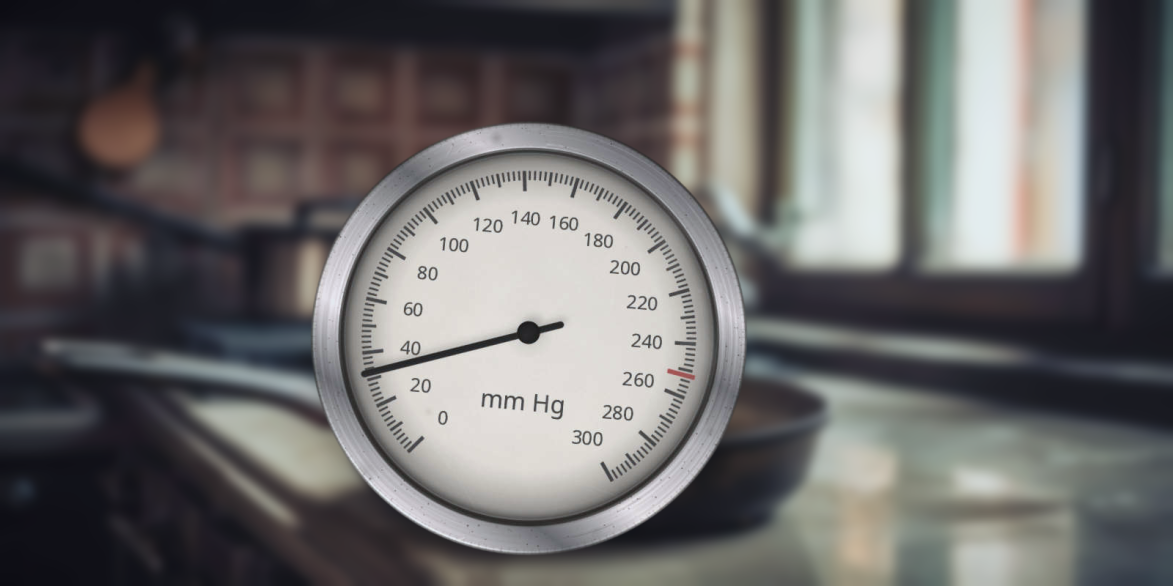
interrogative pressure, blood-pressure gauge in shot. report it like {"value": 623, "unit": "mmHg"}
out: {"value": 32, "unit": "mmHg"}
